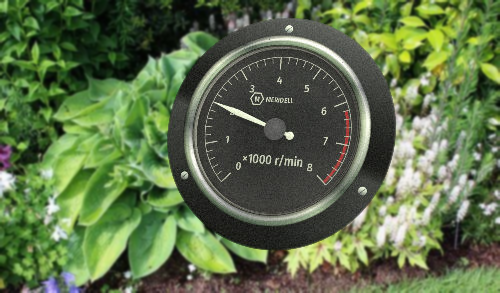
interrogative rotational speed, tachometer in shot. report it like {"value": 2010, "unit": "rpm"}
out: {"value": 2000, "unit": "rpm"}
